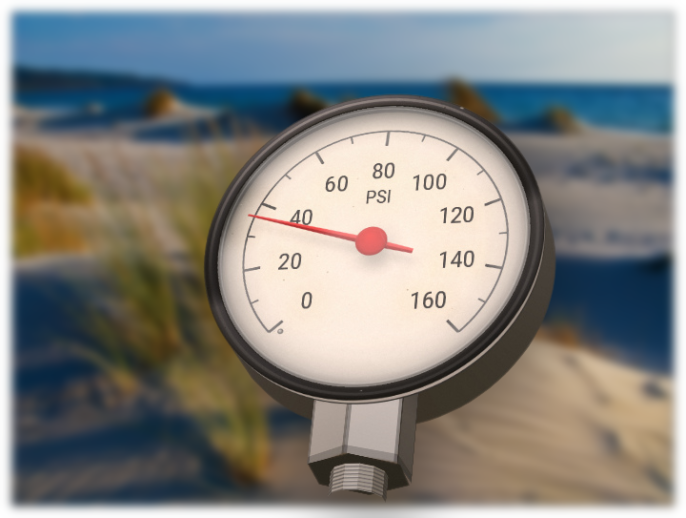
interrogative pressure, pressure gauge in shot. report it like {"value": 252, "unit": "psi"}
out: {"value": 35, "unit": "psi"}
